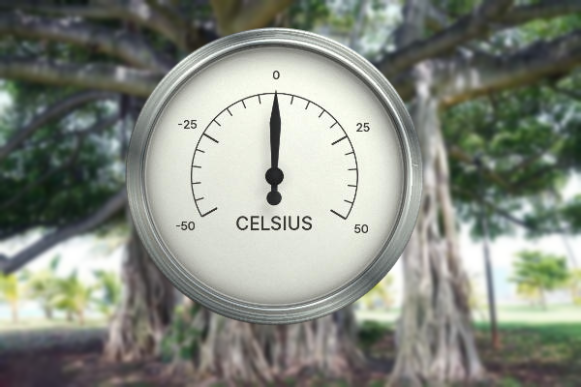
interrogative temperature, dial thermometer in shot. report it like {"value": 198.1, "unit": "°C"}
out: {"value": 0, "unit": "°C"}
